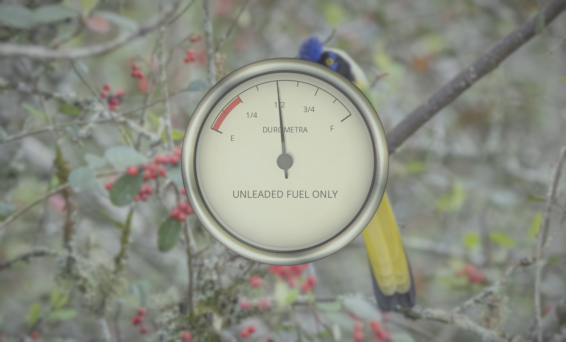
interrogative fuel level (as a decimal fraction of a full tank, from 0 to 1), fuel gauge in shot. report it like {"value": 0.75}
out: {"value": 0.5}
